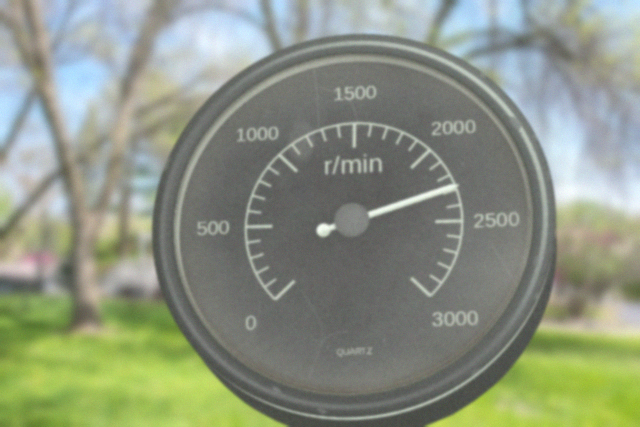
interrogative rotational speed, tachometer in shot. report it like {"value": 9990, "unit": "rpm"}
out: {"value": 2300, "unit": "rpm"}
